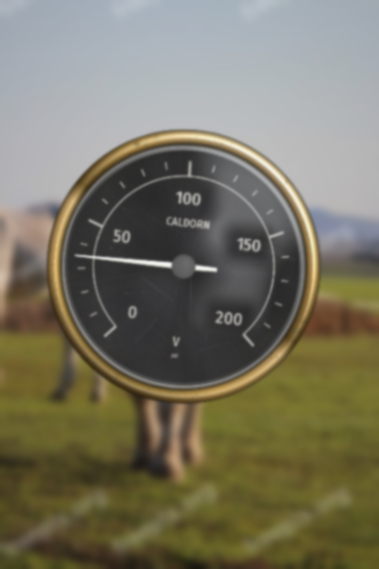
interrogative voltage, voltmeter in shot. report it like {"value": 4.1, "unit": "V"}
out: {"value": 35, "unit": "V"}
